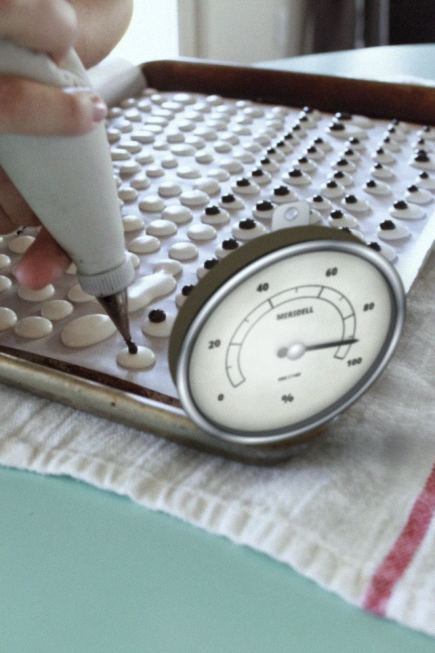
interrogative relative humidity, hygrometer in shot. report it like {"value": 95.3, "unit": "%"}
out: {"value": 90, "unit": "%"}
